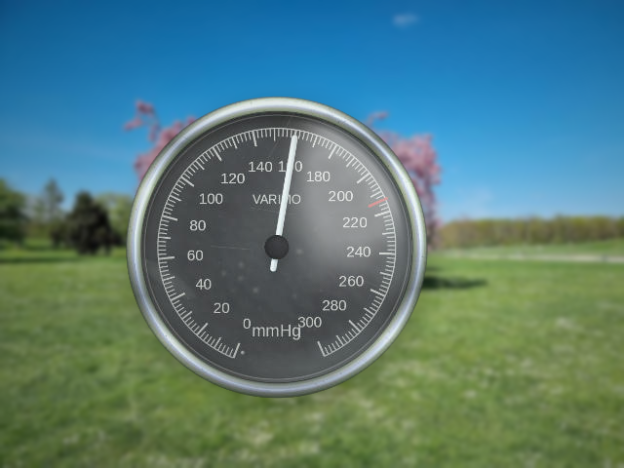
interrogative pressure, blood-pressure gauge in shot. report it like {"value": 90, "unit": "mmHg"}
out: {"value": 160, "unit": "mmHg"}
